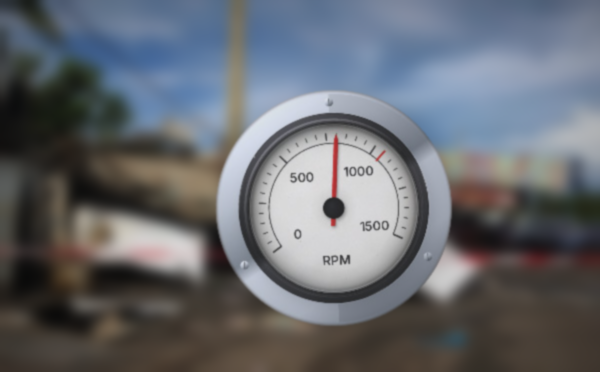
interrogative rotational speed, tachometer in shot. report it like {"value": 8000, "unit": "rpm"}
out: {"value": 800, "unit": "rpm"}
